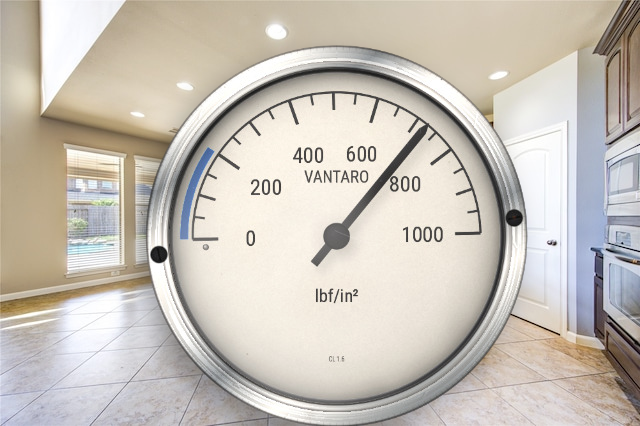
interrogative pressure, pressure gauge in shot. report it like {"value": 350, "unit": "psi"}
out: {"value": 725, "unit": "psi"}
